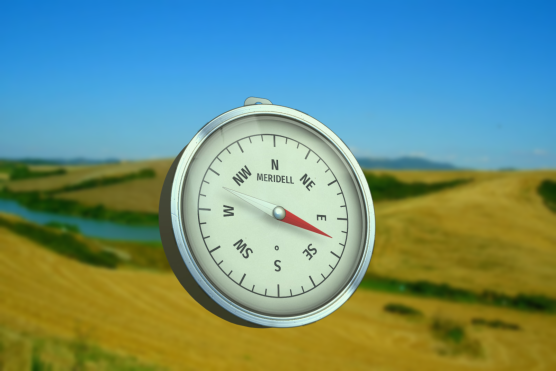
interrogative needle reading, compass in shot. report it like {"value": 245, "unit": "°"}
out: {"value": 110, "unit": "°"}
